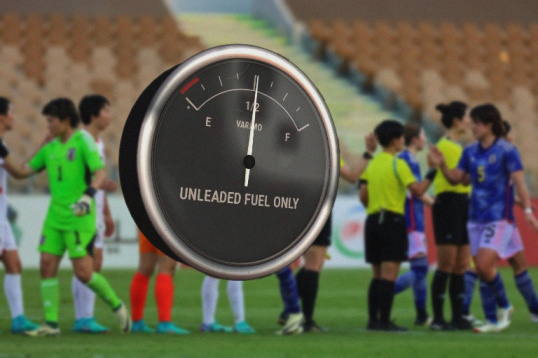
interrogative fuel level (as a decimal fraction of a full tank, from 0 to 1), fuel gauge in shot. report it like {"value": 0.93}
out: {"value": 0.5}
